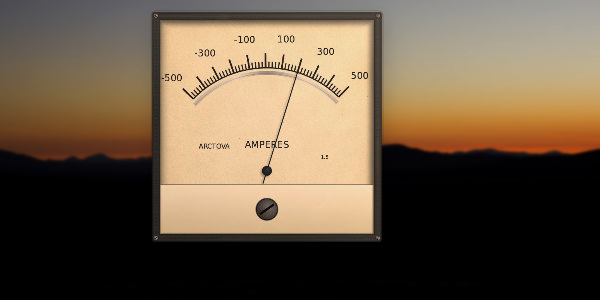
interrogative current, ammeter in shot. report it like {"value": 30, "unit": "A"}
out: {"value": 200, "unit": "A"}
